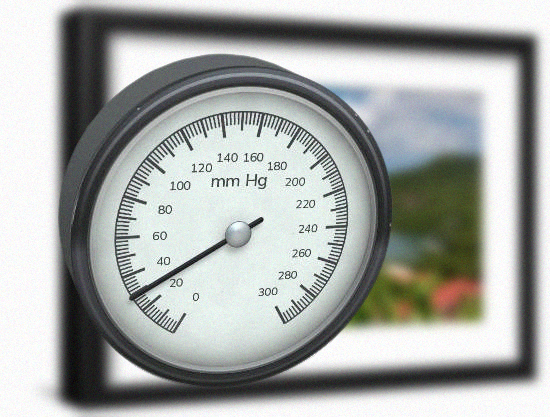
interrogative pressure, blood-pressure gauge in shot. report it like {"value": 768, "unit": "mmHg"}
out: {"value": 30, "unit": "mmHg"}
